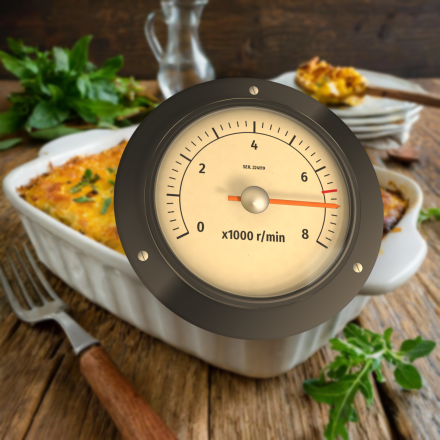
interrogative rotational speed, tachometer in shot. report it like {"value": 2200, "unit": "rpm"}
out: {"value": 7000, "unit": "rpm"}
